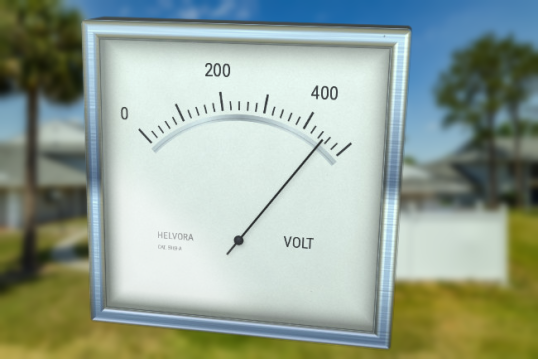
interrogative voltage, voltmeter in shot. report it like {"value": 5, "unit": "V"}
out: {"value": 450, "unit": "V"}
